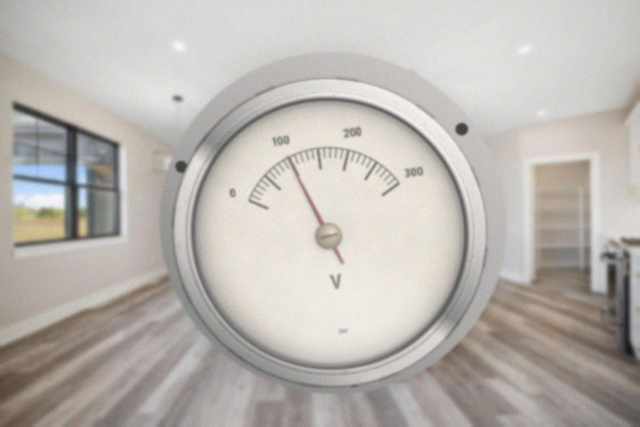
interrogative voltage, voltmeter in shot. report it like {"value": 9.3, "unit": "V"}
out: {"value": 100, "unit": "V"}
